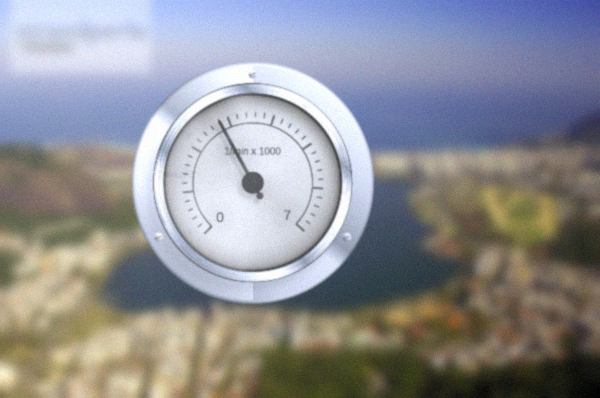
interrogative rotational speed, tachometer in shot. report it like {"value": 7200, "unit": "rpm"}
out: {"value": 2800, "unit": "rpm"}
